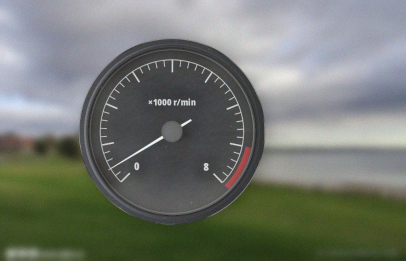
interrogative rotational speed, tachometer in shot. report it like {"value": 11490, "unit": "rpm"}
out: {"value": 400, "unit": "rpm"}
